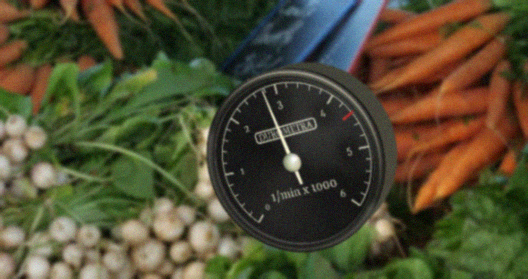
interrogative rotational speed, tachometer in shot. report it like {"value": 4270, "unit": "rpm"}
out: {"value": 2800, "unit": "rpm"}
